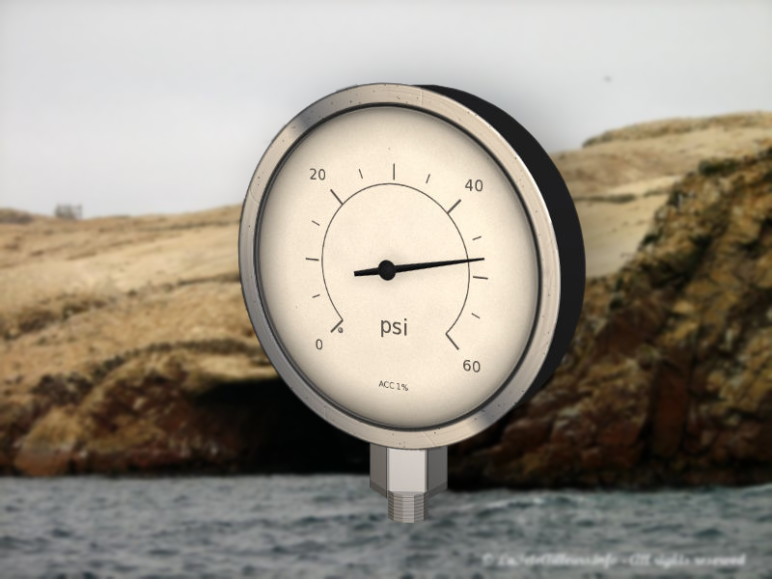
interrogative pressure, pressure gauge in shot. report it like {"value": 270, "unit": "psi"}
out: {"value": 47.5, "unit": "psi"}
